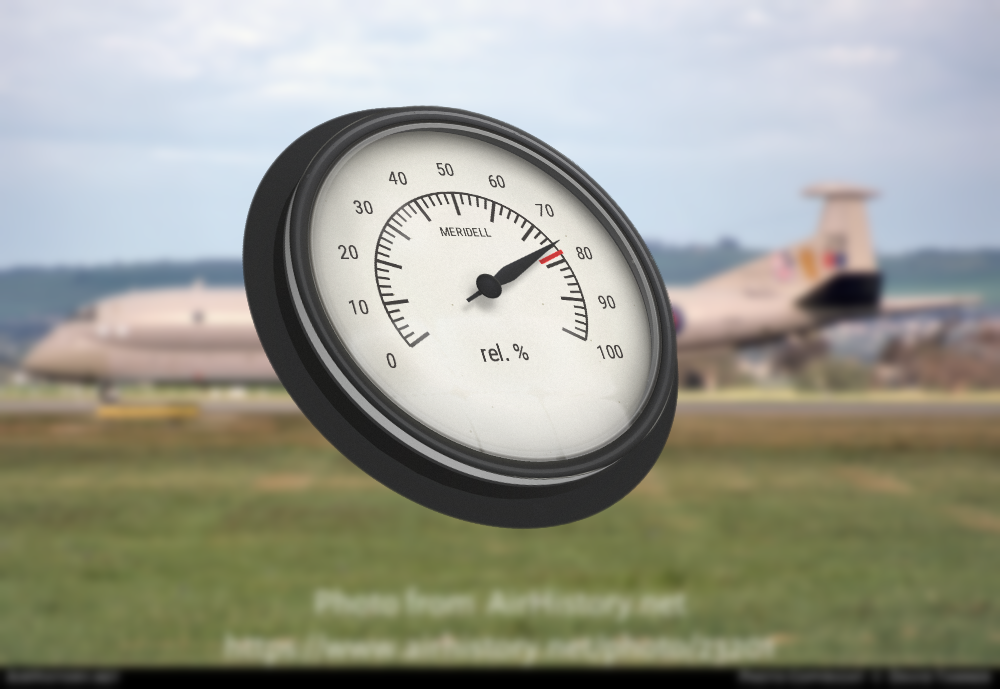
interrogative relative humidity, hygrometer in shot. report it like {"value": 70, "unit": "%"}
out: {"value": 76, "unit": "%"}
